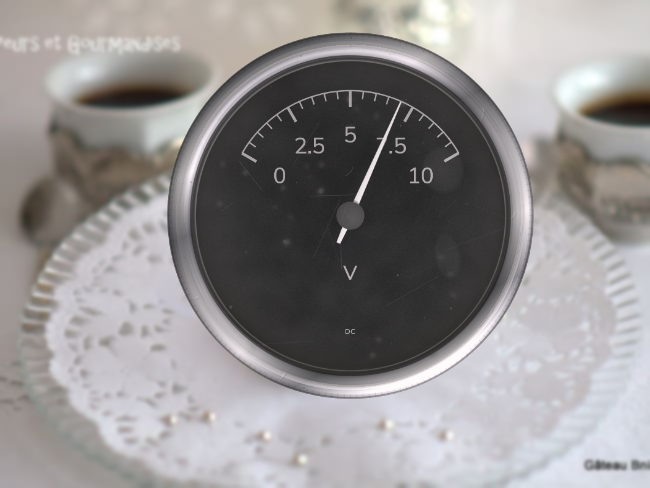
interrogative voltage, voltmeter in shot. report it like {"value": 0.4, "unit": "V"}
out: {"value": 7, "unit": "V"}
